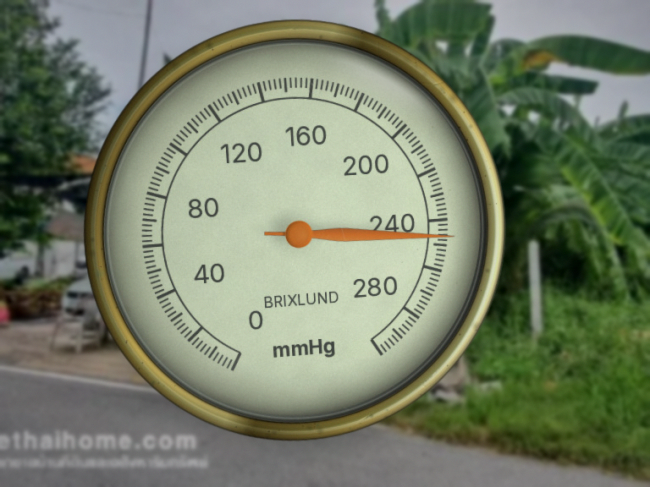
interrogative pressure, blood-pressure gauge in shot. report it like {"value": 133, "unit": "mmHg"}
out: {"value": 246, "unit": "mmHg"}
